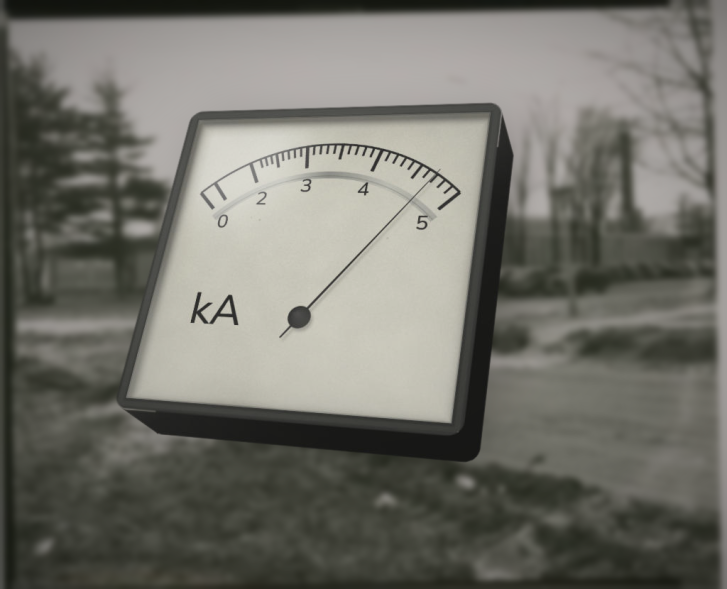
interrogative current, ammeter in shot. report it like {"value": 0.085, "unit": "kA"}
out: {"value": 4.7, "unit": "kA"}
